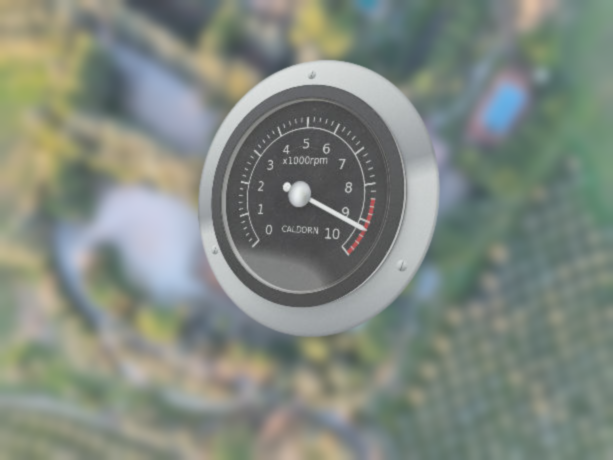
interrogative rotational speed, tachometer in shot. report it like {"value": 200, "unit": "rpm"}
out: {"value": 9200, "unit": "rpm"}
